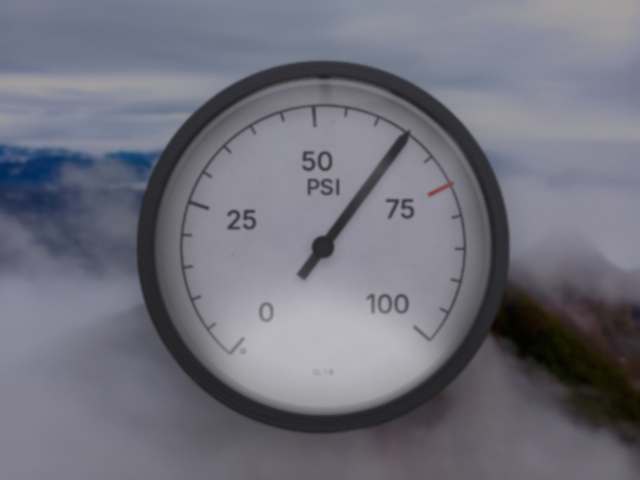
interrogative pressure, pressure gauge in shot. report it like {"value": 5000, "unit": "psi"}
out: {"value": 65, "unit": "psi"}
